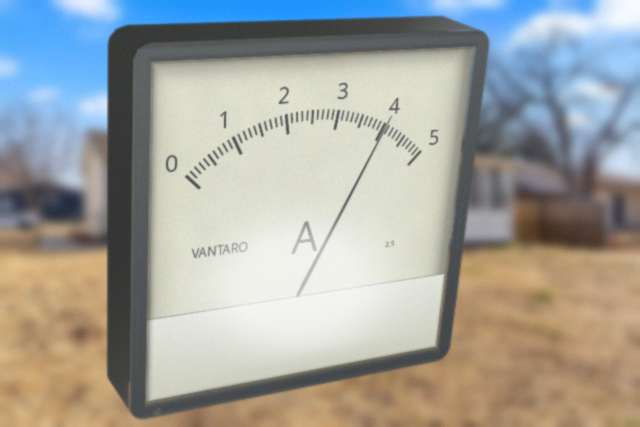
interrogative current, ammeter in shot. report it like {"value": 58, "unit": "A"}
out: {"value": 4, "unit": "A"}
